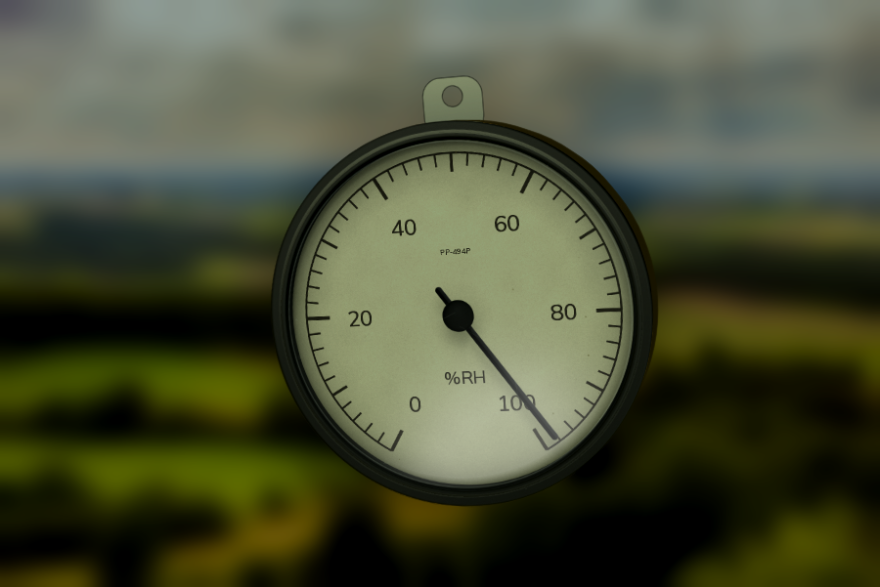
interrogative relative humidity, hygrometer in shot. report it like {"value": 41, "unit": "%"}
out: {"value": 98, "unit": "%"}
